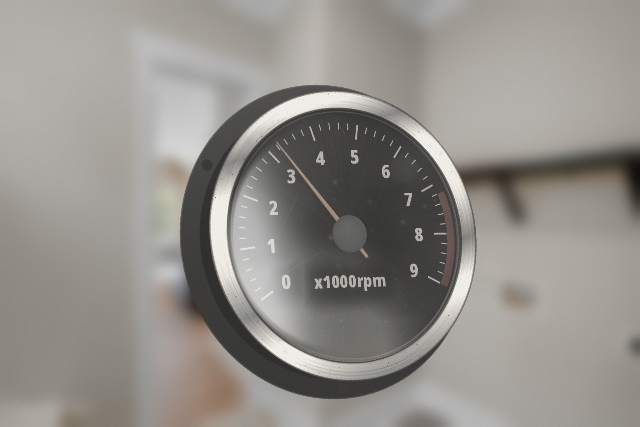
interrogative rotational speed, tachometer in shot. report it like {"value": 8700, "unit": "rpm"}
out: {"value": 3200, "unit": "rpm"}
